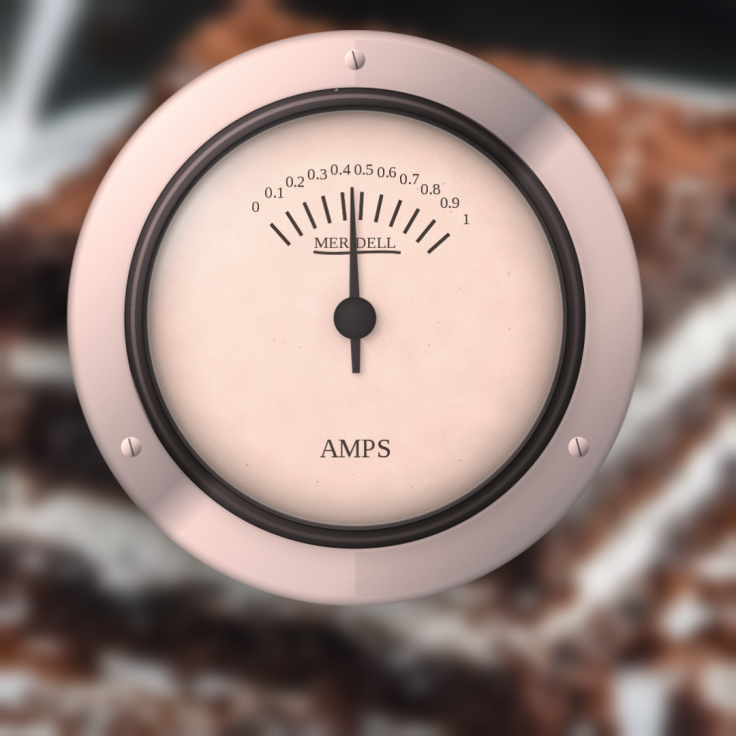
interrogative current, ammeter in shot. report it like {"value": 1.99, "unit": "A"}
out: {"value": 0.45, "unit": "A"}
